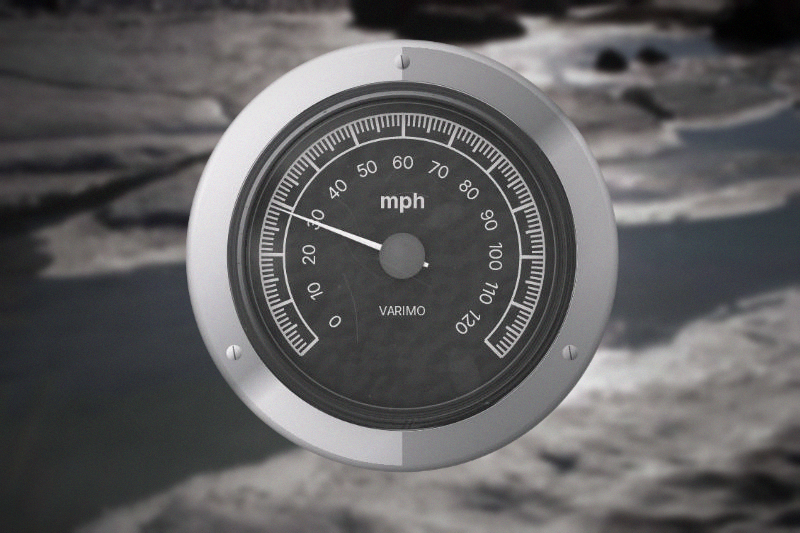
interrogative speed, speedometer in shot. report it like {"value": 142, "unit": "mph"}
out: {"value": 29, "unit": "mph"}
